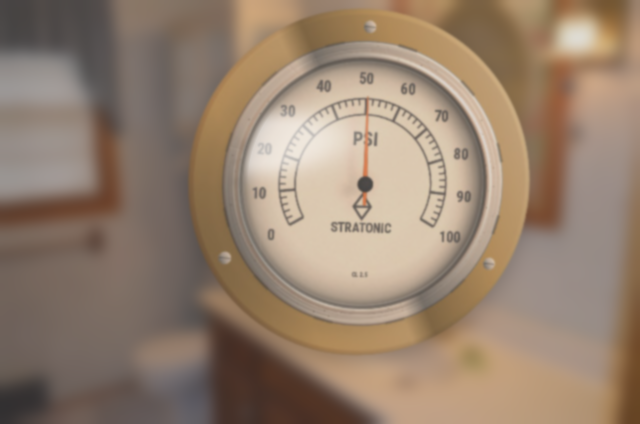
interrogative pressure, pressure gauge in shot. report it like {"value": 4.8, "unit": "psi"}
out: {"value": 50, "unit": "psi"}
